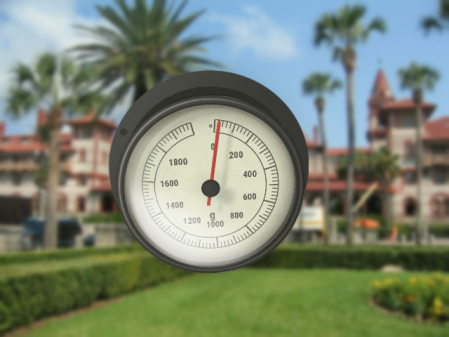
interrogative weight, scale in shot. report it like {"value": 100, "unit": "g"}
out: {"value": 20, "unit": "g"}
